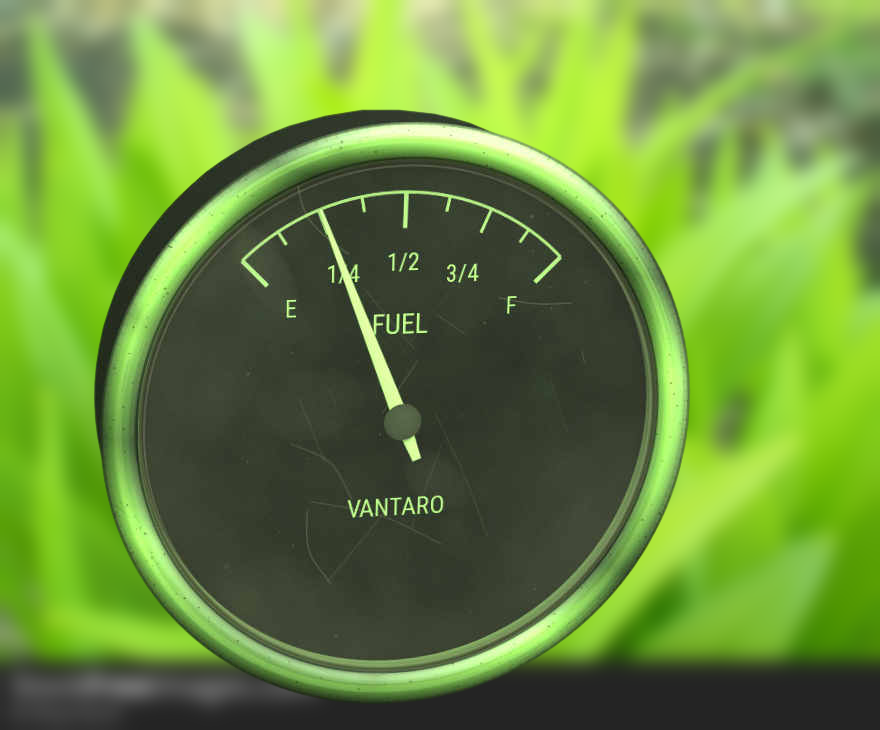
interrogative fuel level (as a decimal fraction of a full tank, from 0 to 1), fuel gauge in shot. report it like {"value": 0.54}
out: {"value": 0.25}
